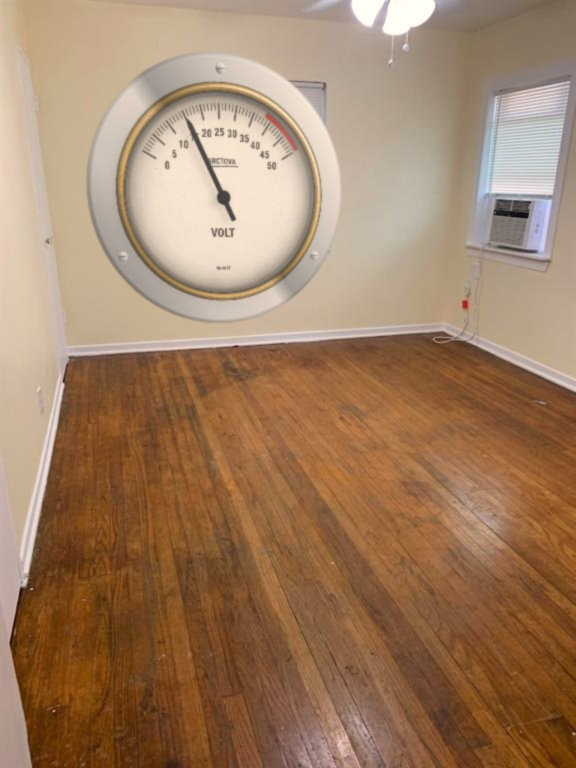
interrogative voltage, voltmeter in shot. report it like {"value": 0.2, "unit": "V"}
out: {"value": 15, "unit": "V"}
